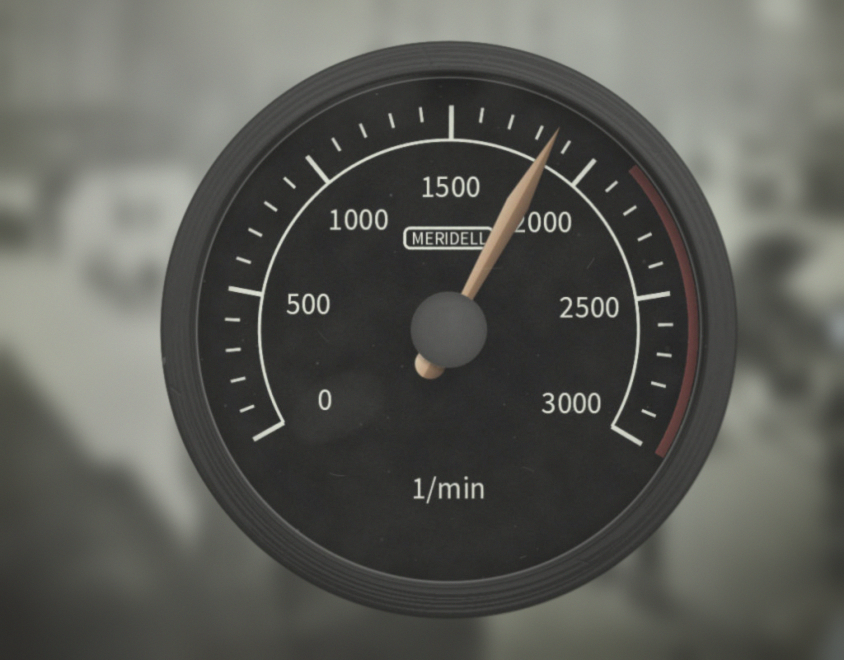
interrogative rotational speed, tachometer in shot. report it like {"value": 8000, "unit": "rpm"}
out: {"value": 1850, "unit": "rpm"}
